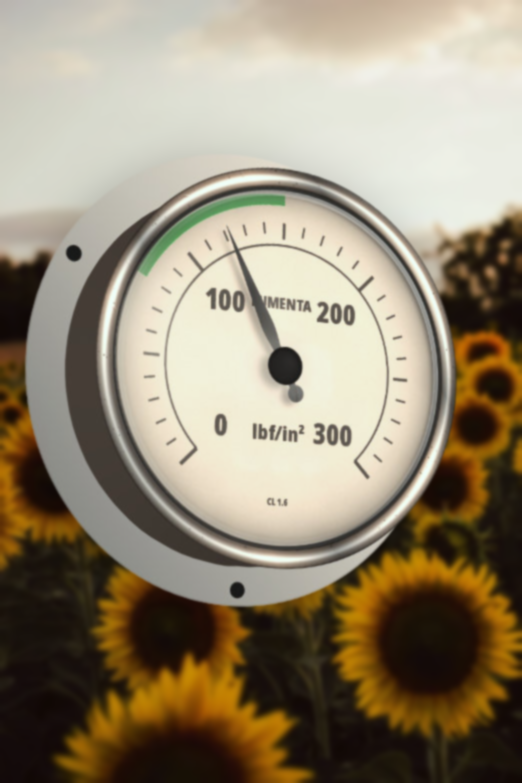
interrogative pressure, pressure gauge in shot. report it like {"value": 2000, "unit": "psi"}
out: {"value": 120, "unit": "psi"}
